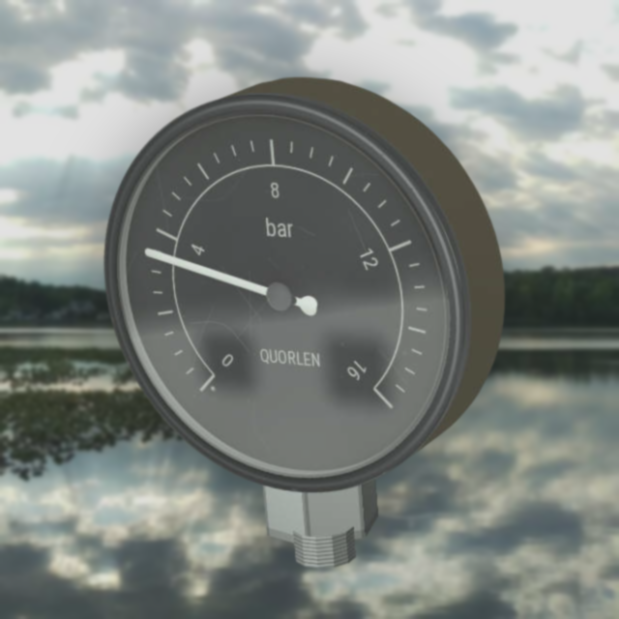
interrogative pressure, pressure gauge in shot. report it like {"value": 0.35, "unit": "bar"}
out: {"value": 3.5, "unit": "bar"}
